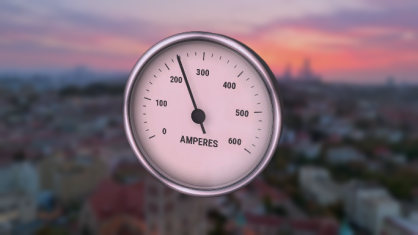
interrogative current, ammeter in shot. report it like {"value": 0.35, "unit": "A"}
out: {"value": 240, "unit": "A"}
